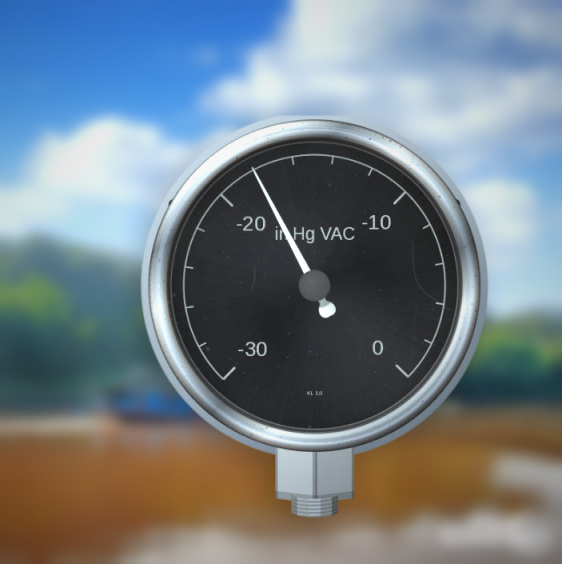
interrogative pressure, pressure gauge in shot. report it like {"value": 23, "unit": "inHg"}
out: {"value": -18, "unit": "inHg"}
